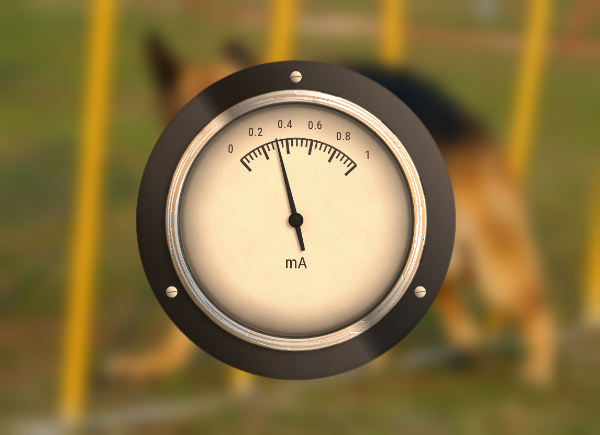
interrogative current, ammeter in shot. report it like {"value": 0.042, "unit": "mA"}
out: {"value": 0.32, "unit": "mA"}
